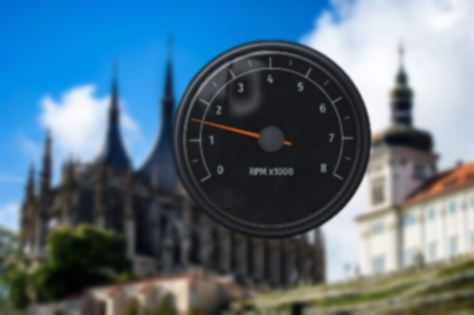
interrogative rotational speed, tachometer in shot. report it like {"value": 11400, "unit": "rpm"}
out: {"value": 1500, "unit": "rpm"}
